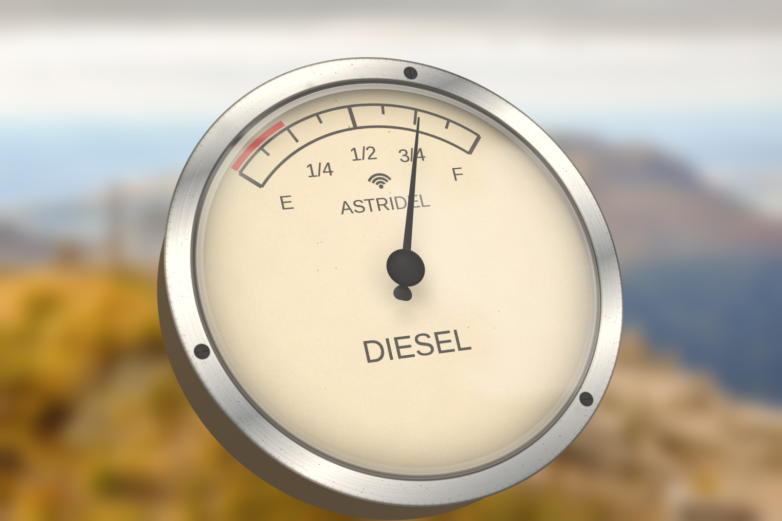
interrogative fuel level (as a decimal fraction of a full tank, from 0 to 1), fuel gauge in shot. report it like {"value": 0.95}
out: {"value": 0.75}
